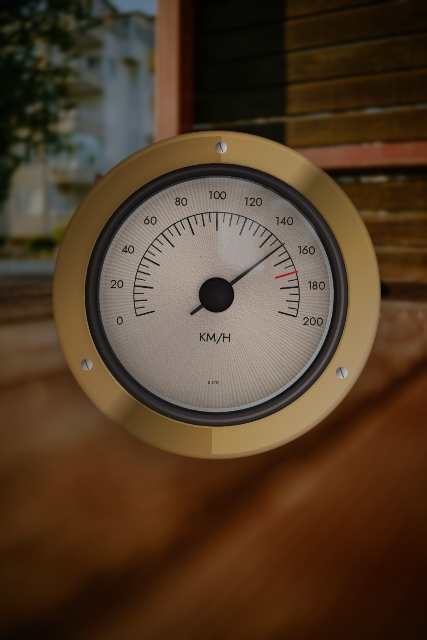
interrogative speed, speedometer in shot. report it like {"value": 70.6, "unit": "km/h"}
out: {"value": 150, "unit": "km/h"}
